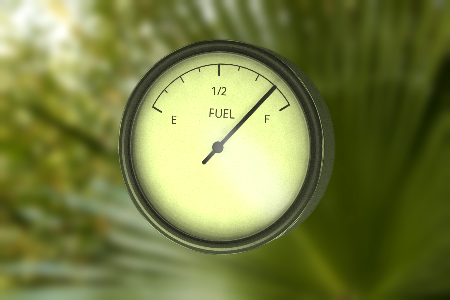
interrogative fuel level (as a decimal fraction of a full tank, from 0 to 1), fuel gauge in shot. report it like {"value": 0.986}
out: {"value": 0.875}
